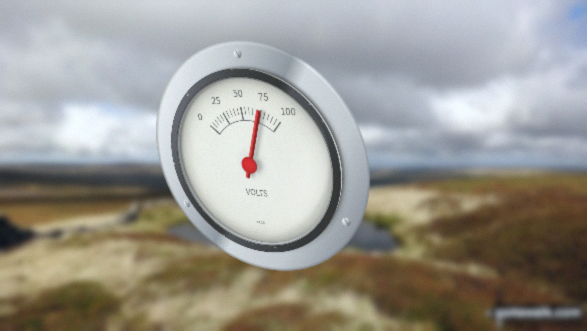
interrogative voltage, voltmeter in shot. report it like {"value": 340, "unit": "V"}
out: {"value": 75, "unit": "V"}
